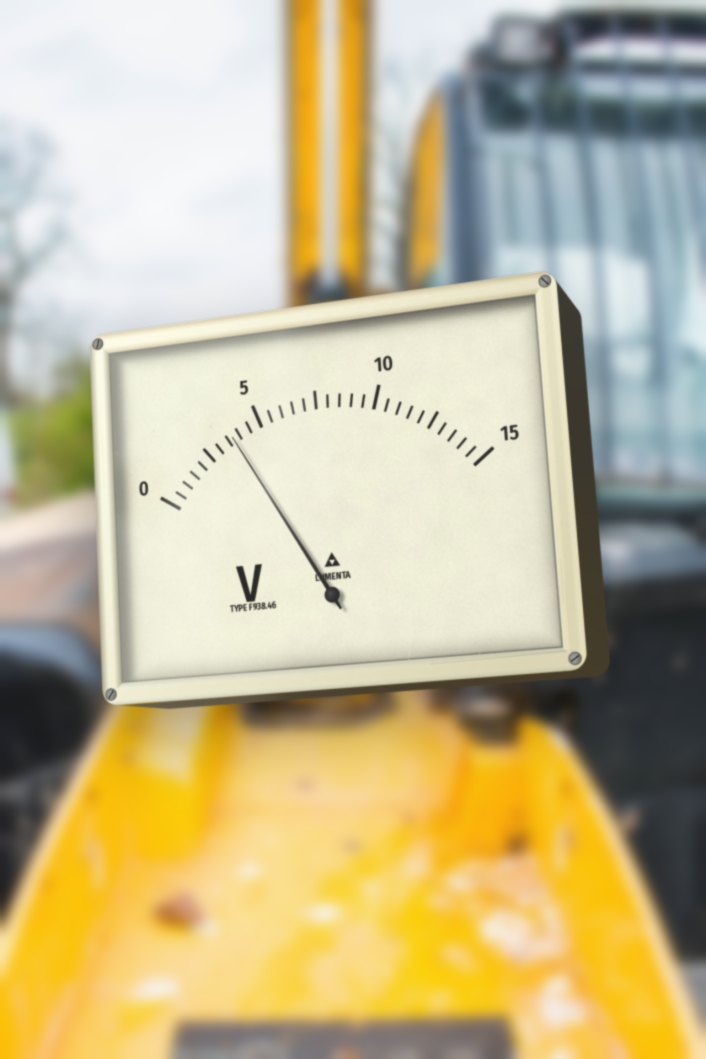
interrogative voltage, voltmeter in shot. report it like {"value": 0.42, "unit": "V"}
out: {"value": 3.75, "unit": "V"}
